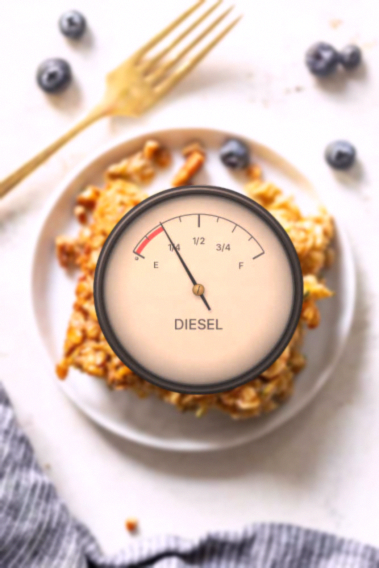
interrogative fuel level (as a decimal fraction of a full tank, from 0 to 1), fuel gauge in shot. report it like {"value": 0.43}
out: {"value": 0.25}
